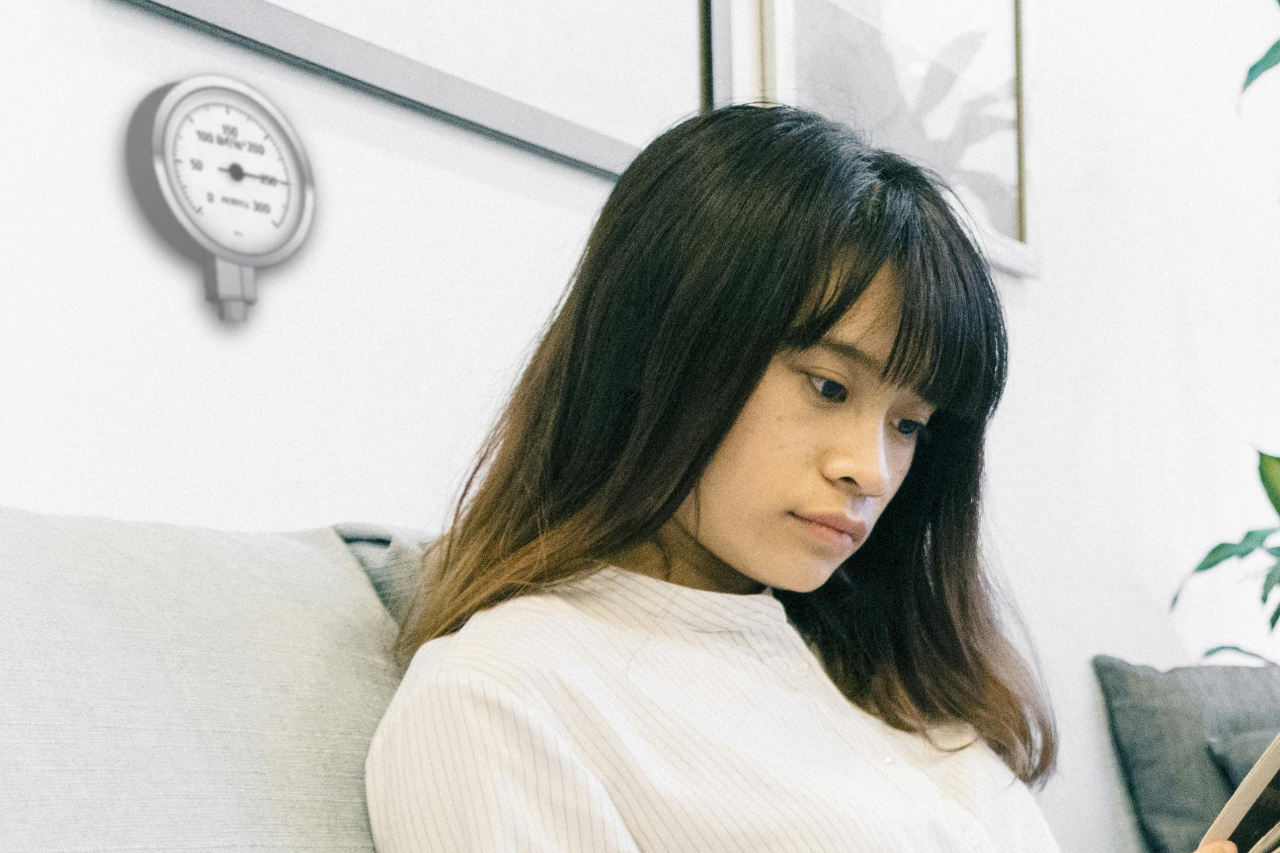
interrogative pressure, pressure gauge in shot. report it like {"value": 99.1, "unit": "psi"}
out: {"value": 250, "unit": "psi"}
